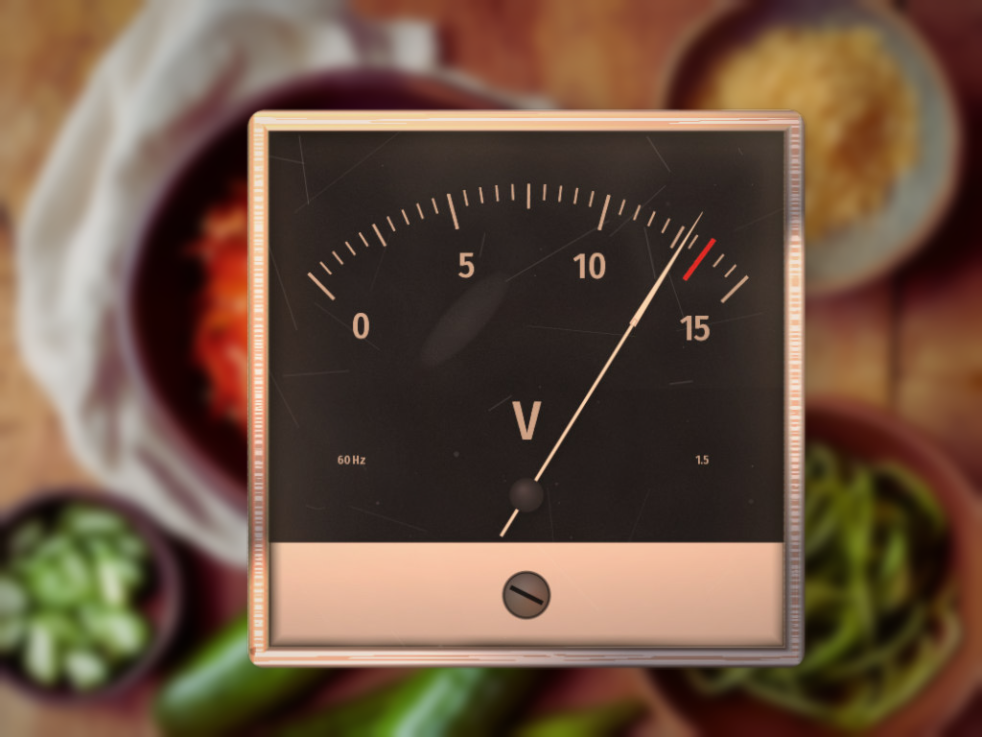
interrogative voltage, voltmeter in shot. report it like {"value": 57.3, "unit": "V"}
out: {"value": 12.75, "unit": "V"}
